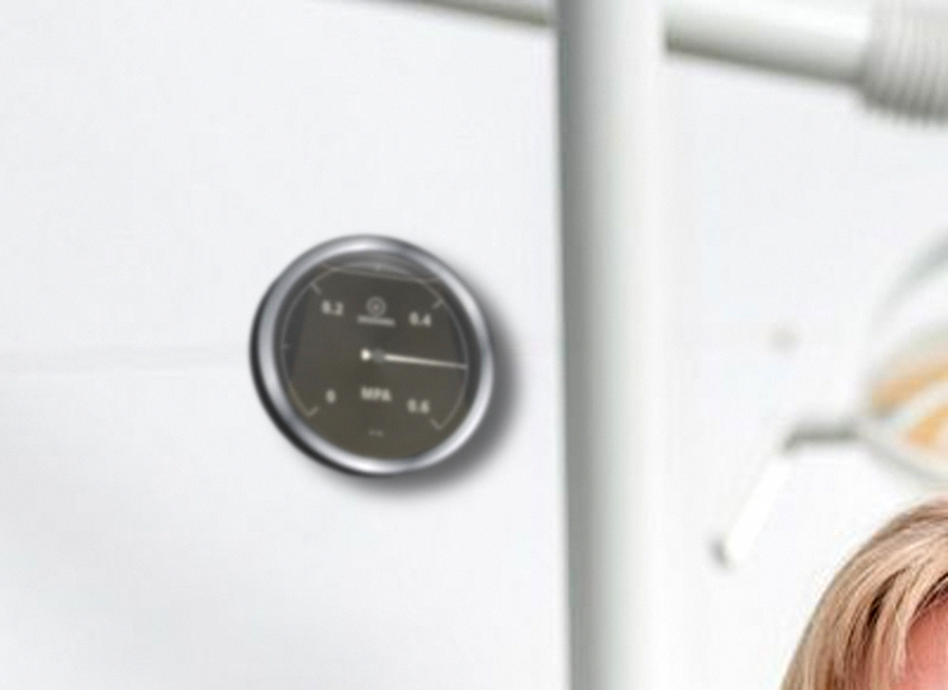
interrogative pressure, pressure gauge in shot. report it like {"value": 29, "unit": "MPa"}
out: {"value": 0.5, "unit": "MPa"}
